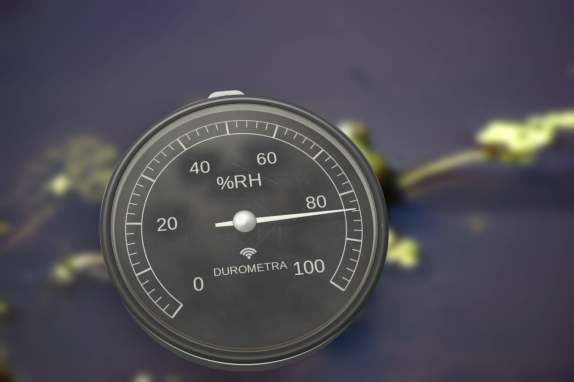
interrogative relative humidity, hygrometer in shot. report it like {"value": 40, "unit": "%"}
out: {"value": 84, "unit": "%"}
